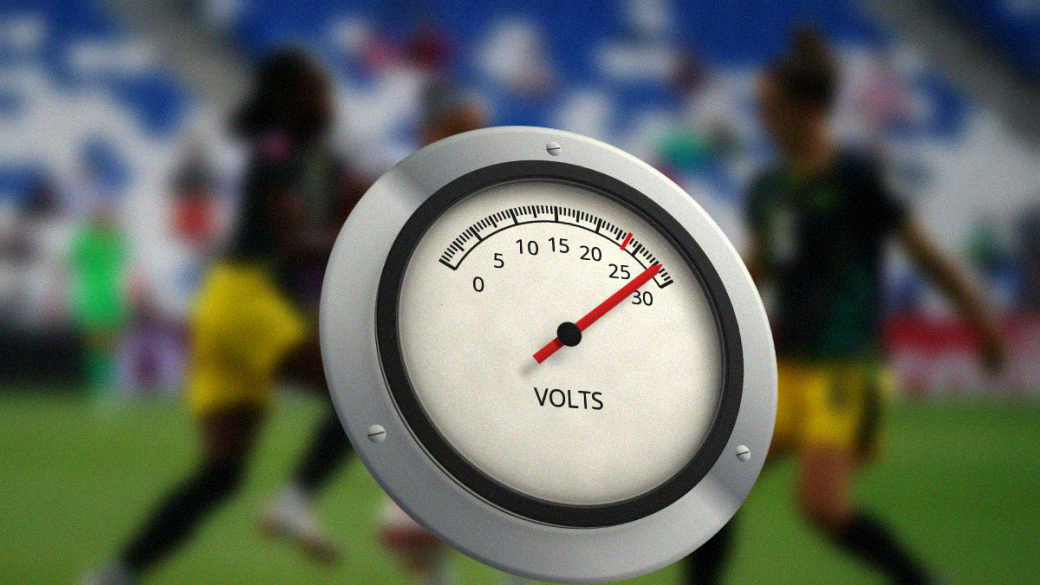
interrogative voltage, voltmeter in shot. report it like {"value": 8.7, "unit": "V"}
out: {"value": 28, "unit": "V"}
